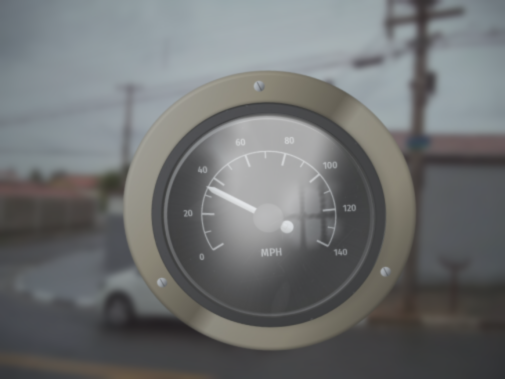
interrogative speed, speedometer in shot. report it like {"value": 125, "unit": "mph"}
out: {"value": 35, "unit": "mph"}
